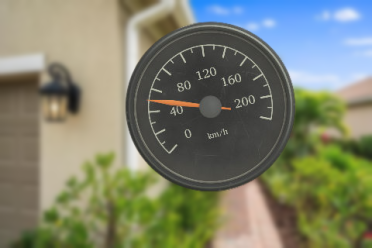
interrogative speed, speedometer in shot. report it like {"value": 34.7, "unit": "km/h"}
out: {"value": 50, "unit": "km/h"}
